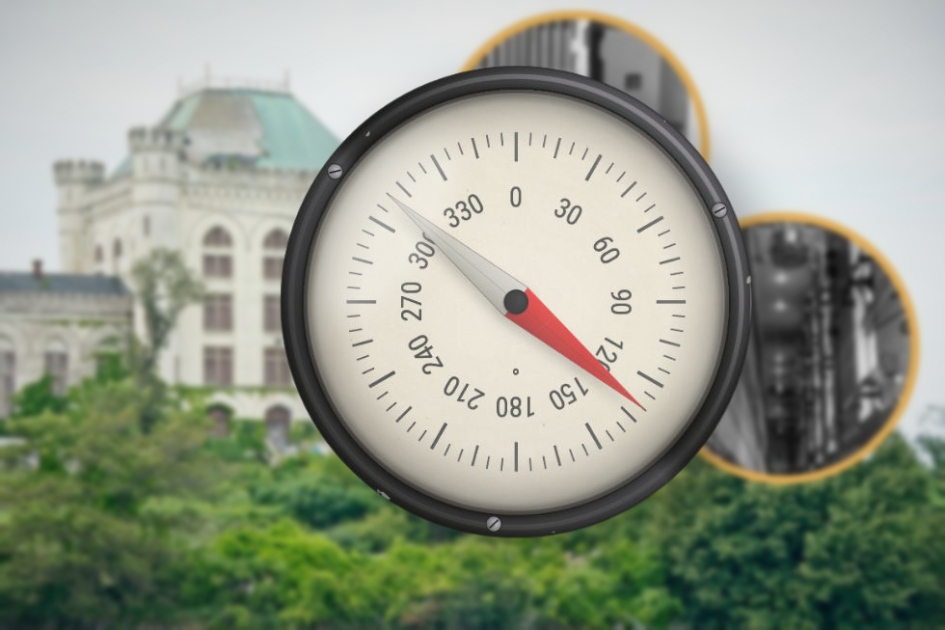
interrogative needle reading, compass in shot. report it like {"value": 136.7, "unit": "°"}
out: {"value": 130, "unit": "°"}
